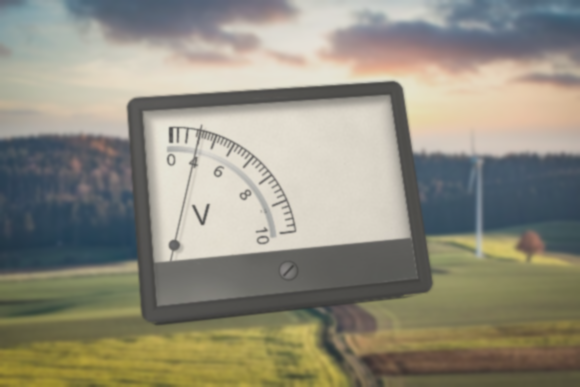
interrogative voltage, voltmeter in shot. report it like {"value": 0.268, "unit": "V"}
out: {"value": 4, "unit": "V"}
